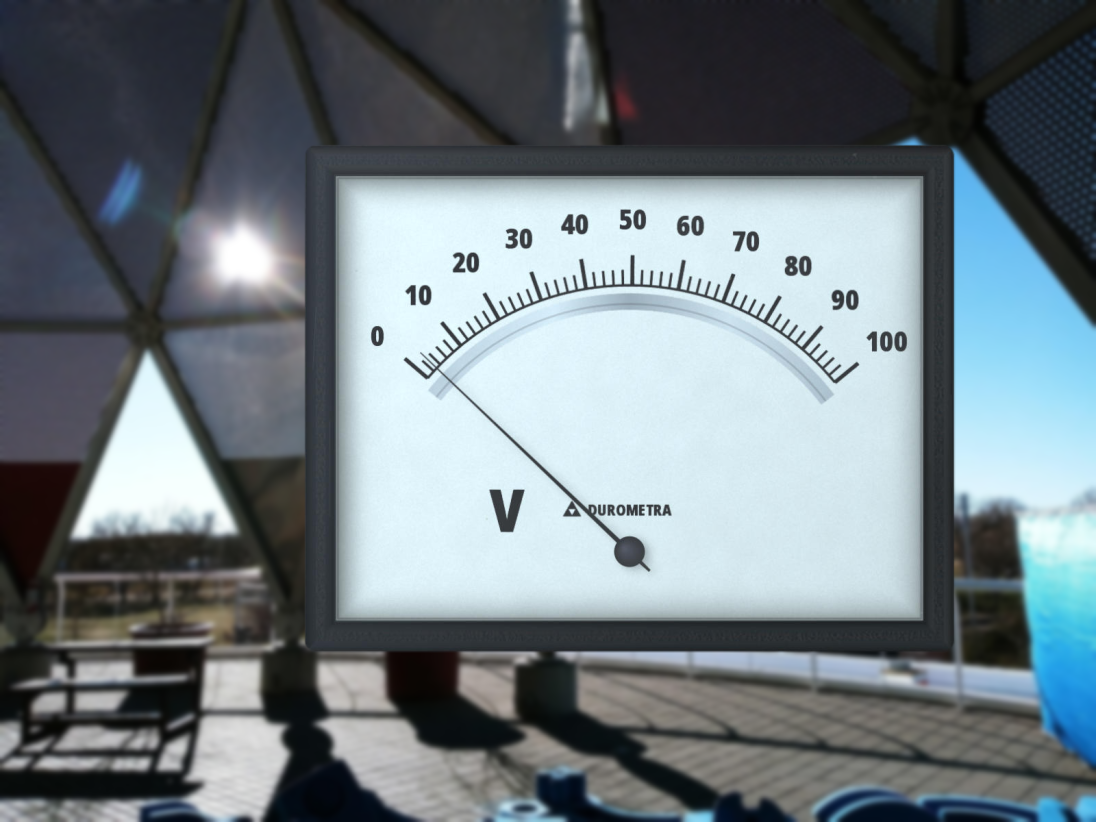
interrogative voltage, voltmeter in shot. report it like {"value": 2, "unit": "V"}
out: {"value": 3, "unit": "V"}
